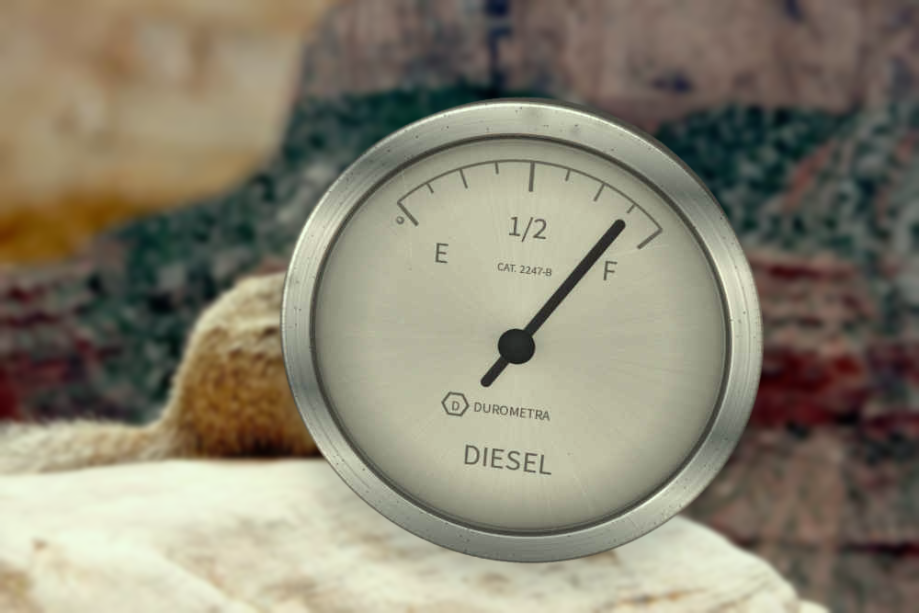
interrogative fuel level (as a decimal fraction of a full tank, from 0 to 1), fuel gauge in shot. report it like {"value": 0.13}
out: {"value": 0.875}
